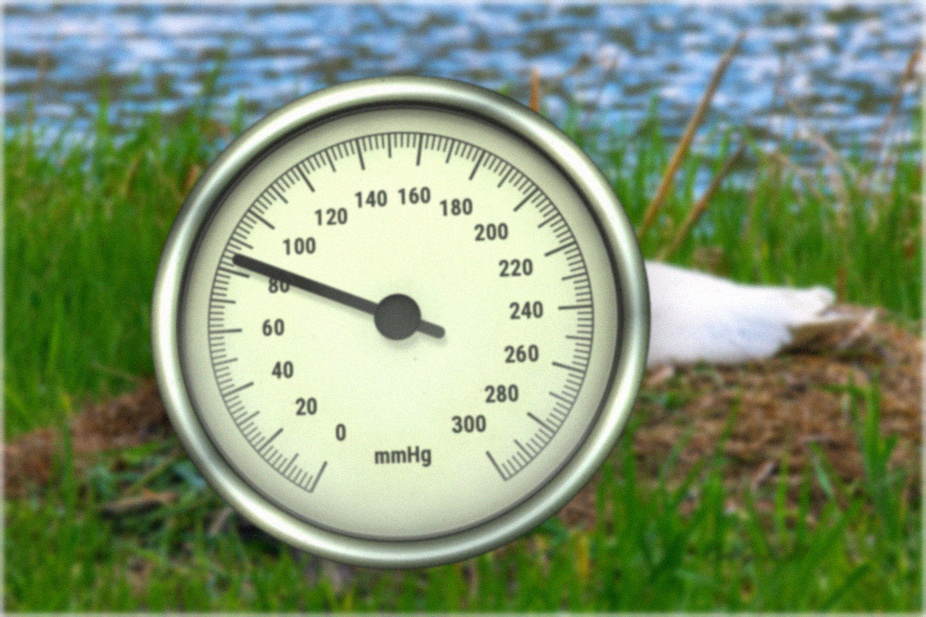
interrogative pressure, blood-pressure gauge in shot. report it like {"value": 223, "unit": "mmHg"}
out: {"value": 84, "unit": "mmHg"}
